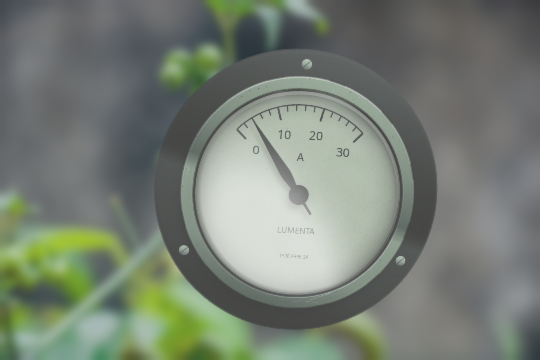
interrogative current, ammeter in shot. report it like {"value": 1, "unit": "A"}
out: {"value": 4, "unit": "A"}
